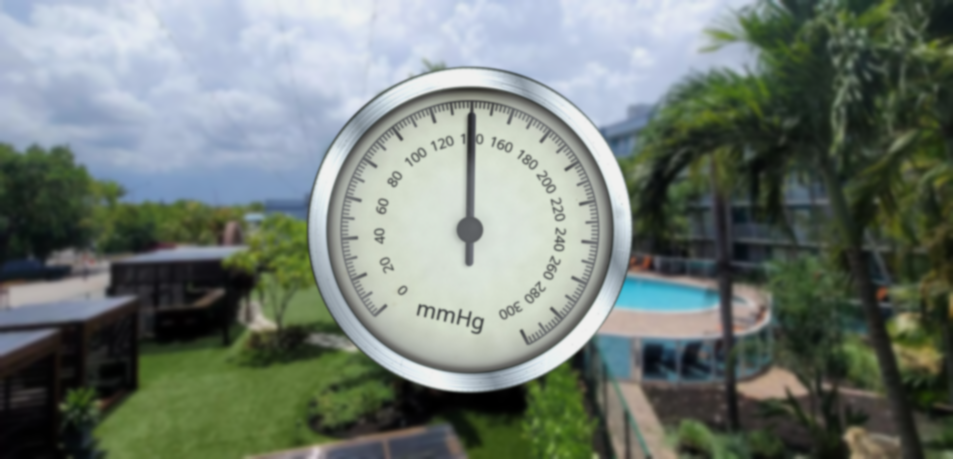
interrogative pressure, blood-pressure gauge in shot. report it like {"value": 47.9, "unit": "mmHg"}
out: {"value": 140, "unit": "mmHg"}
